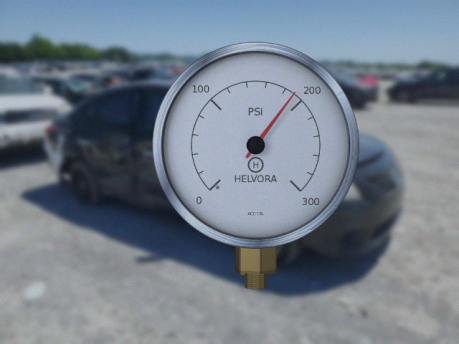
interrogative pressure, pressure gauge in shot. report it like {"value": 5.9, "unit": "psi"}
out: {"value": 190, "unit": "psi"}
